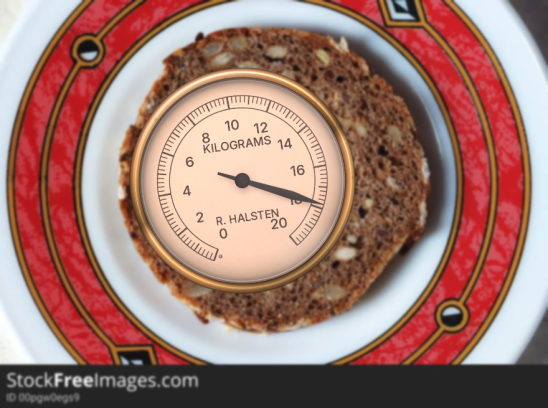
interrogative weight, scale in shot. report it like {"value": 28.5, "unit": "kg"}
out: {"value": 17.8, "unit": "kg"}
